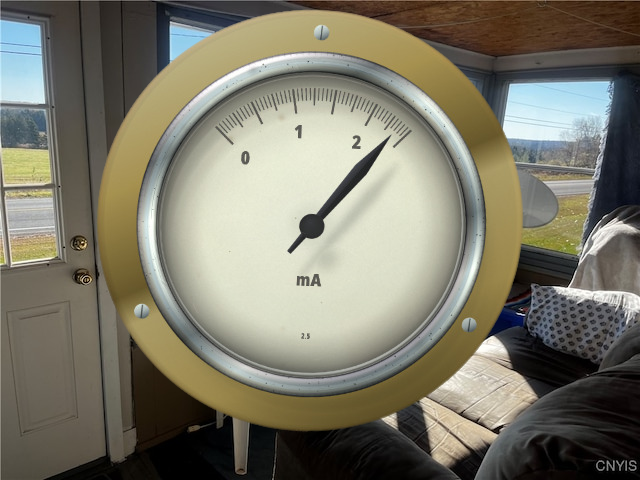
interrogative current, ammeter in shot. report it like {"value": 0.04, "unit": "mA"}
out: {"value": 2.35, "unit": "mA"}
